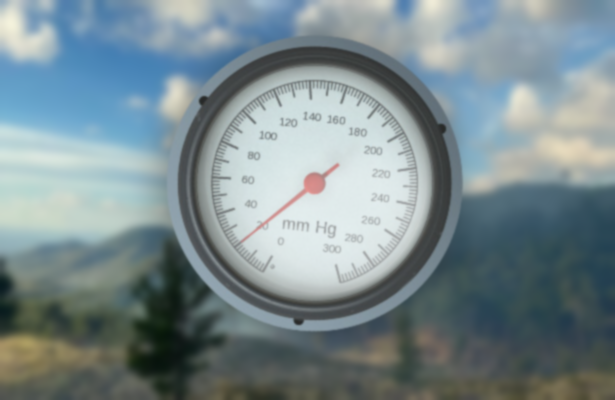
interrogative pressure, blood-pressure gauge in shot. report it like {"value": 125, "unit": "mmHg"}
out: {"value": 20, "unit": "mmHg"}
